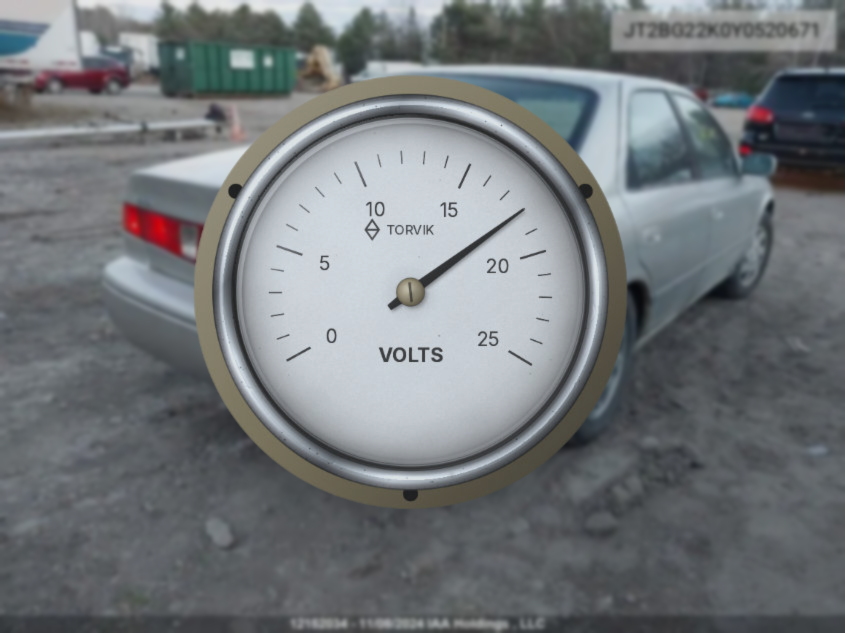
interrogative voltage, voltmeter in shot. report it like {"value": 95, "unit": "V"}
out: {"value": 18, "unit": "V"}
